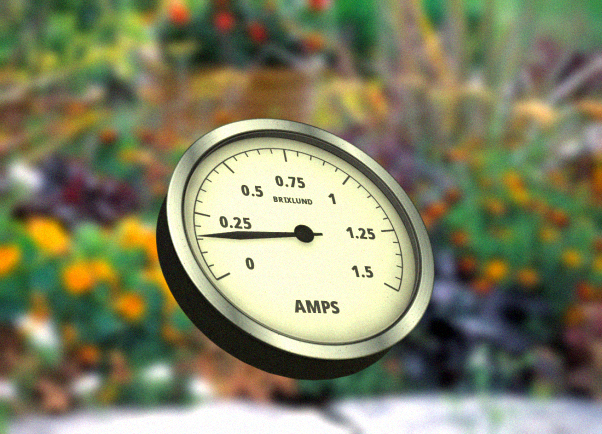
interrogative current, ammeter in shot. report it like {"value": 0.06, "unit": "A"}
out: {"value": 0.15, "unit": "A"}
